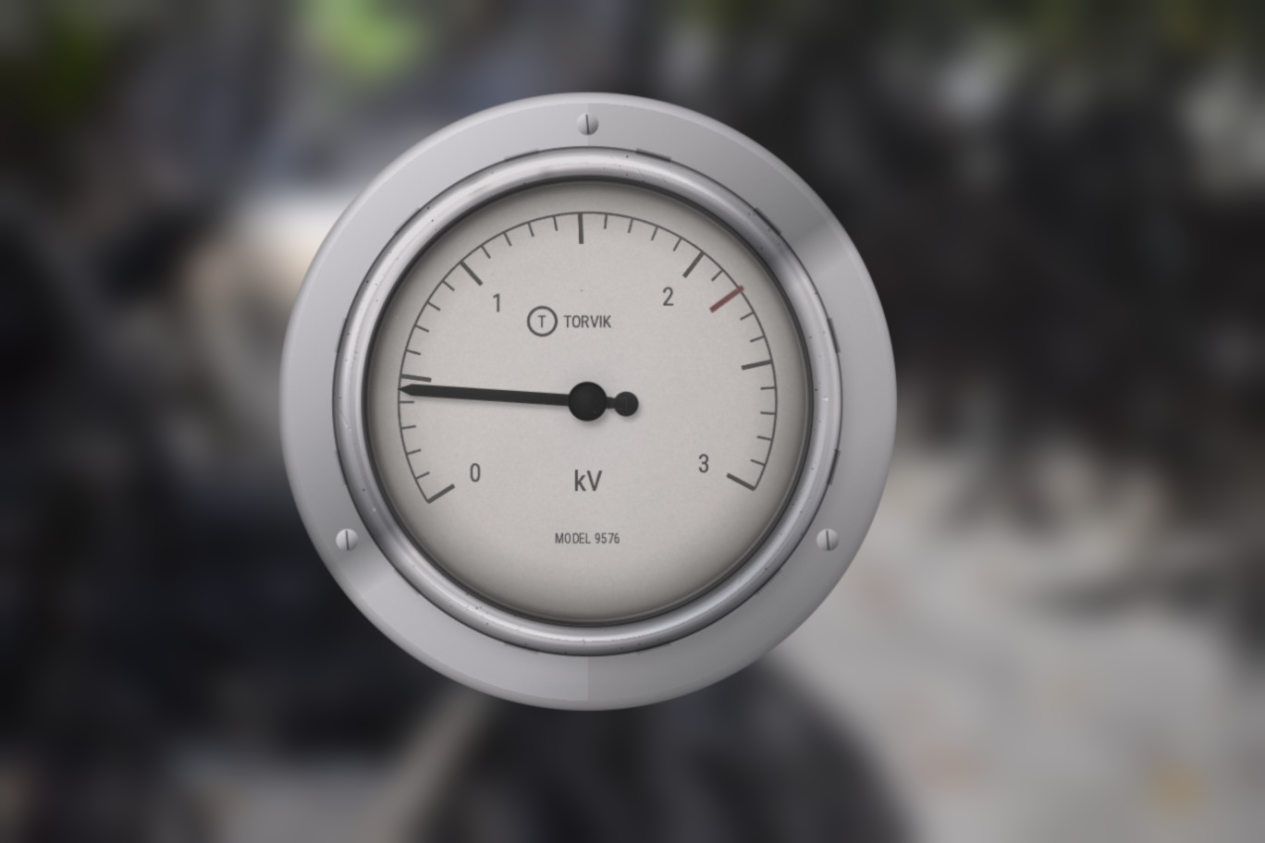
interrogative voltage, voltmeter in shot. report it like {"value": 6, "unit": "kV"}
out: {"value": 0.45, "unit": "kV"}
